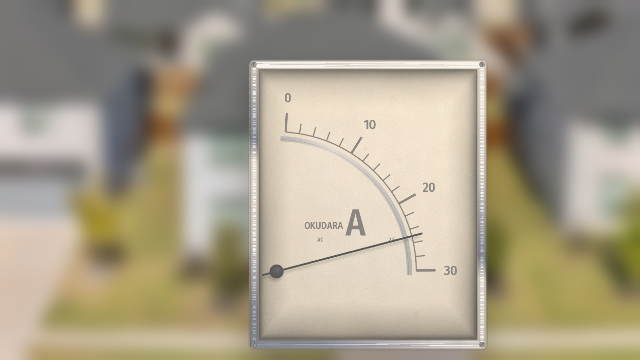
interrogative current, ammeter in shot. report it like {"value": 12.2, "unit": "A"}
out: {"value": 25, "unit": "A"}
